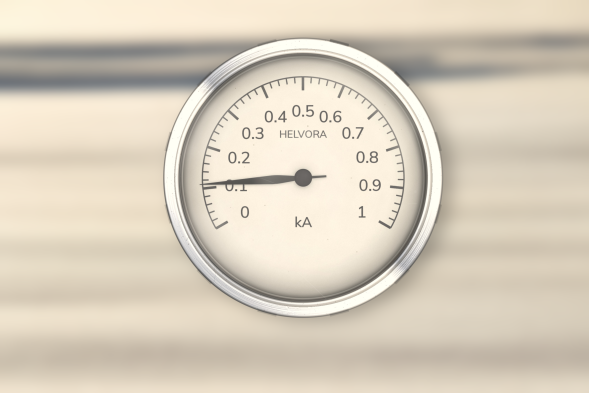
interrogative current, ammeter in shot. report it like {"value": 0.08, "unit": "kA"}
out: {"value": 0.11, "unit": "kA"}
